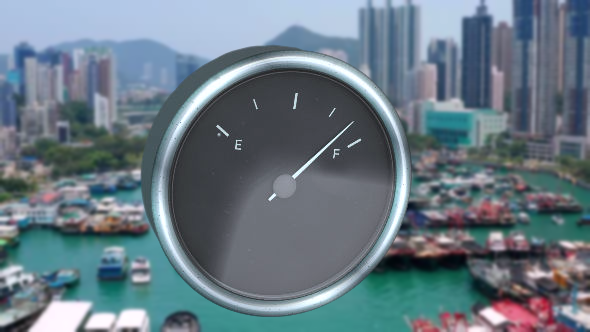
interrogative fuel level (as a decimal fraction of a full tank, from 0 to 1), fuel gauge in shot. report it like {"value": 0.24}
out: {"value": 0.875}
